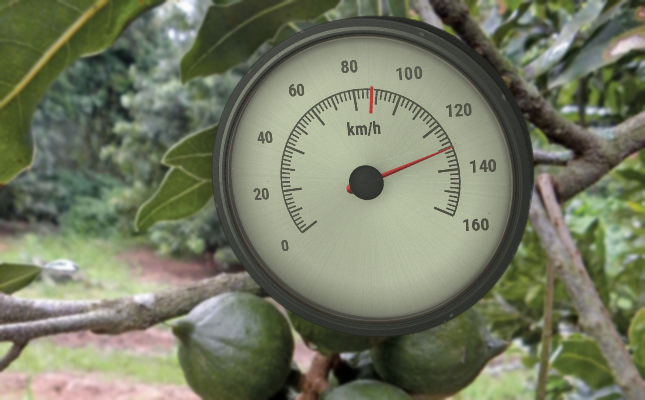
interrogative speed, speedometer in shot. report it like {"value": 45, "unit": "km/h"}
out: {"value": 130, "unit": "km/h"}
